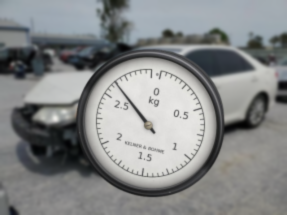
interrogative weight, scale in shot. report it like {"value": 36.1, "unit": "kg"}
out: {"value": 2.65, "unit": "kg"}
